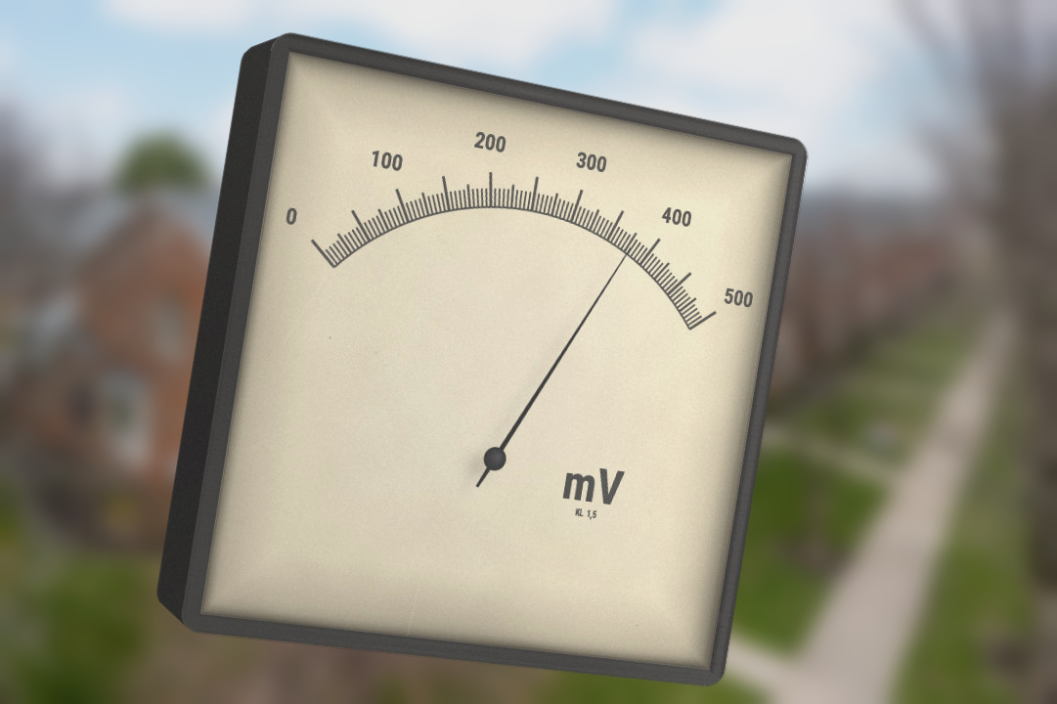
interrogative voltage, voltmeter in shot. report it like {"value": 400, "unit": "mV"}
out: {"value": 375, "unit": "mV"}
